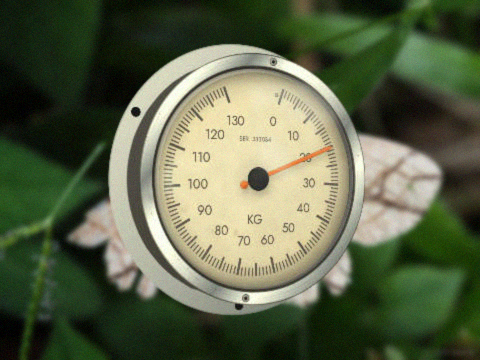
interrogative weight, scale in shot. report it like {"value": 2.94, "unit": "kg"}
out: {"value": 20, "unit": "kg"}
